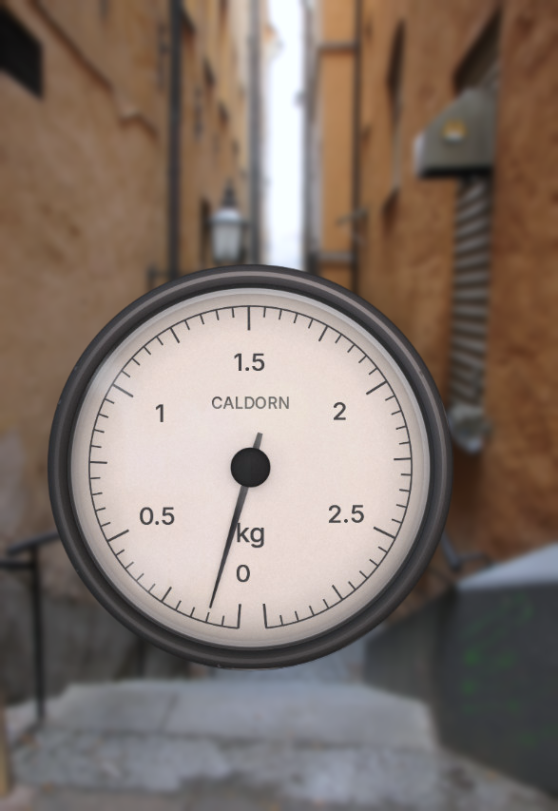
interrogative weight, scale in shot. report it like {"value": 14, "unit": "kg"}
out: {"value": 0.1, "unit": "kg"}
